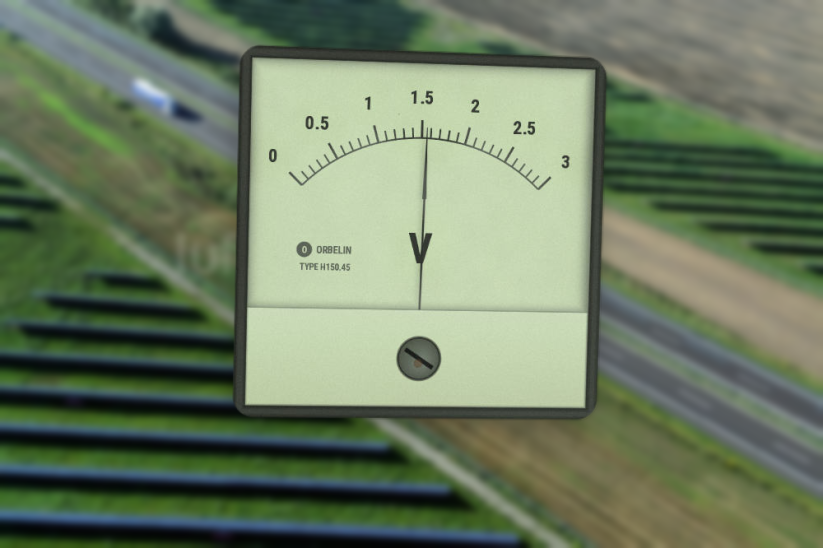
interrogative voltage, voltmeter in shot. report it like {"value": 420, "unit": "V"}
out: {"value": 1.55, "unit": "V"}
